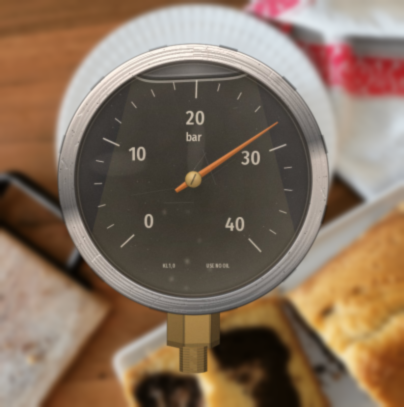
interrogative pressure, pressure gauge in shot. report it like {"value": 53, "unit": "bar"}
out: {"value": 28, "unit": "bar"}
